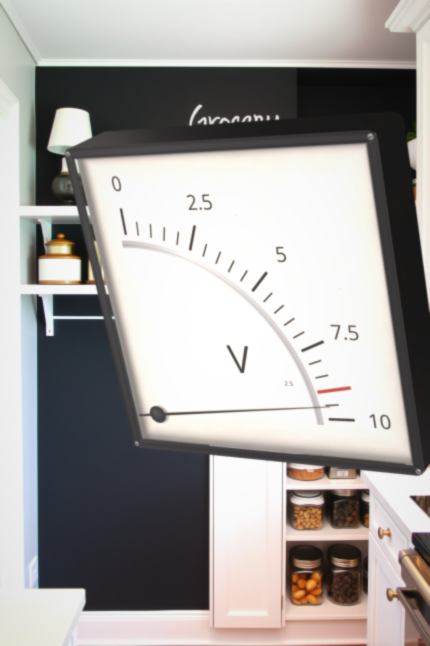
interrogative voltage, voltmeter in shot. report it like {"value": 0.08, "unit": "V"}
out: {"value": 9.5, "unit": "V"}
